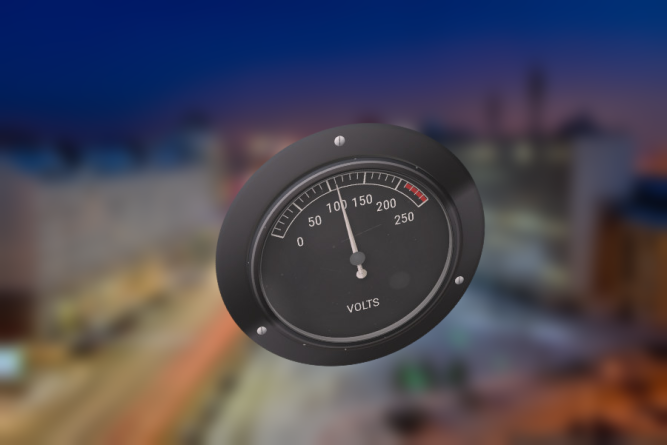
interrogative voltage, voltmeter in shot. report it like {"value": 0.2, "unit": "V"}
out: {"value": 110, "unit": "V"}
